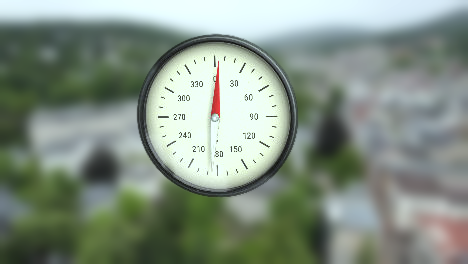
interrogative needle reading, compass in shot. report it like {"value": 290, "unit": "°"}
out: {"value": 5, "unit": "°"}
